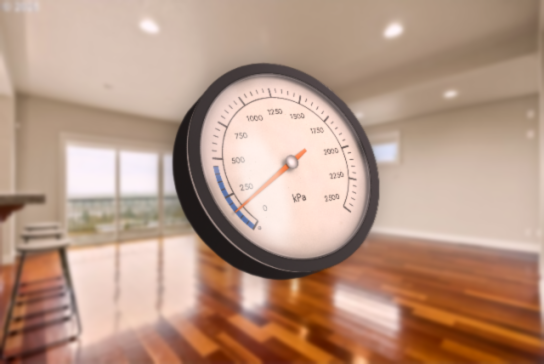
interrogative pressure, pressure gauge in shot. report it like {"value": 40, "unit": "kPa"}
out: {"value": 150, "unit": "kPa"}
